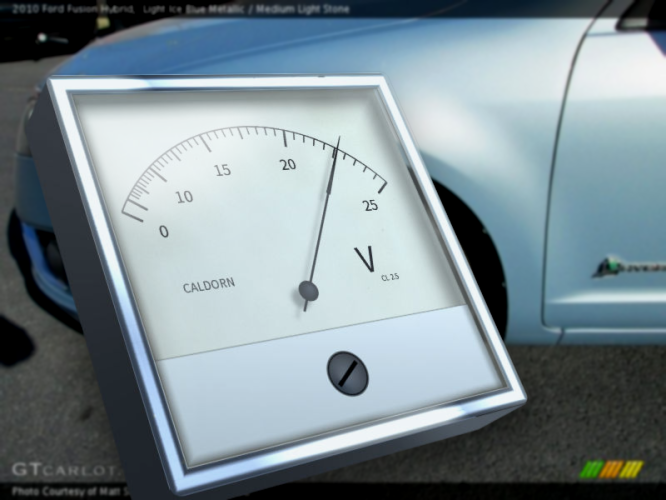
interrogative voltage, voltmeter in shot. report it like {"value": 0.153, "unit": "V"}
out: {"value": 22.5, "unit": "V"}
